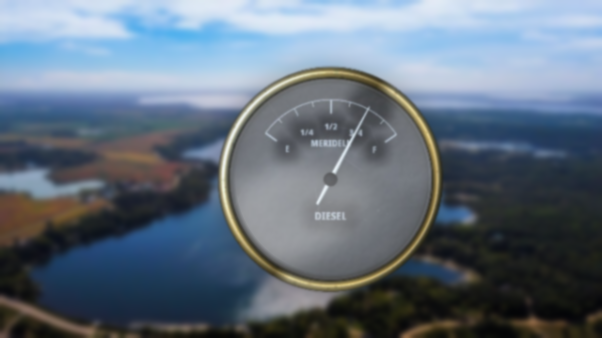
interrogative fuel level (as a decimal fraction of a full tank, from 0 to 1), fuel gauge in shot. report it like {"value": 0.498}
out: {"value": 0.75}
